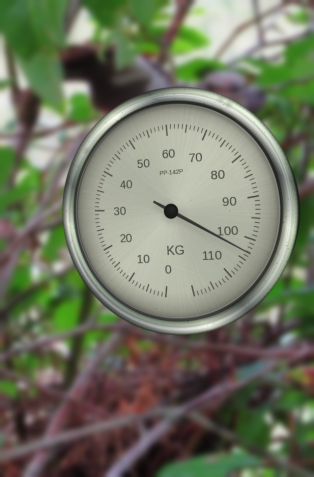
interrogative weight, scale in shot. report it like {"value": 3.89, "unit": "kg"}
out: {"value": 103, "unit": "kg"}
